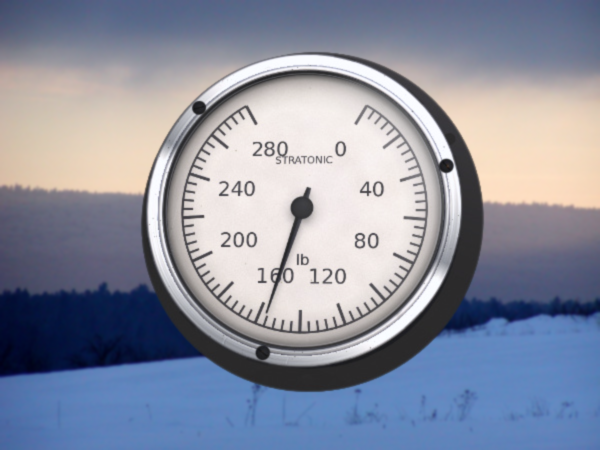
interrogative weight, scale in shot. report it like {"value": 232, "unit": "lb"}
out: {"value": 156, "unit": "lb"}
